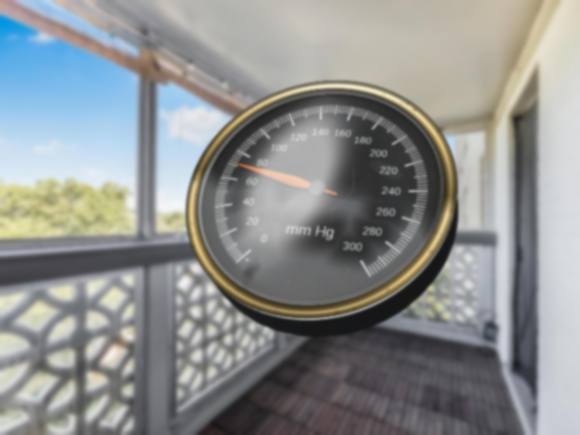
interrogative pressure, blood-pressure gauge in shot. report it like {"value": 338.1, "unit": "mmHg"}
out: {"value": 70, "unit": "mmHg"}
